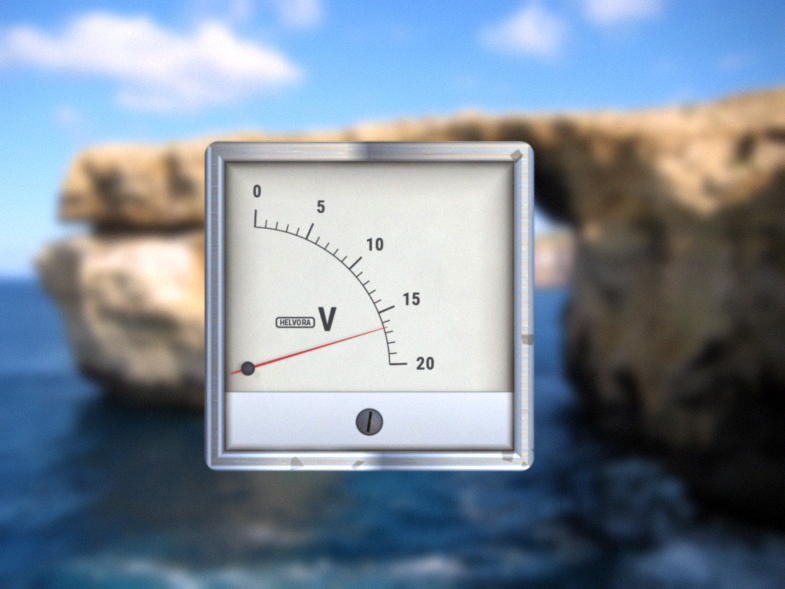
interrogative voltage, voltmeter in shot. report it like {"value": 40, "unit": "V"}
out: {"value": 16.5, "unit": "V"}
